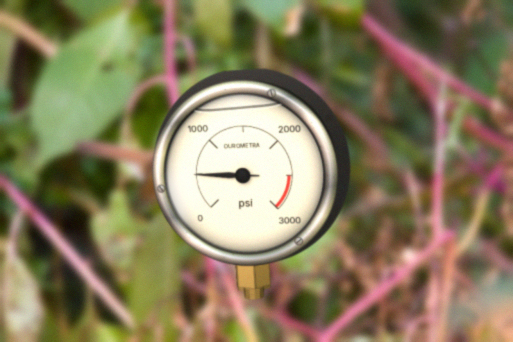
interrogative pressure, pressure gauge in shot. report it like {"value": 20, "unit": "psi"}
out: {"value": 500, "unit": "psi"}
